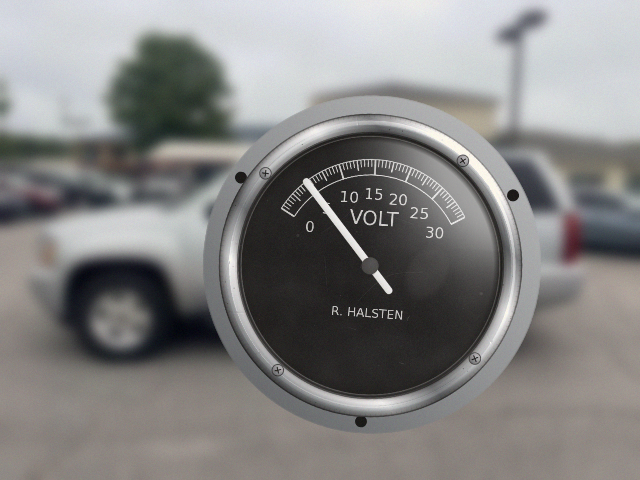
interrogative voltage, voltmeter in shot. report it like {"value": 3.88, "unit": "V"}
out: {"value": 5, "unit": "V"}
